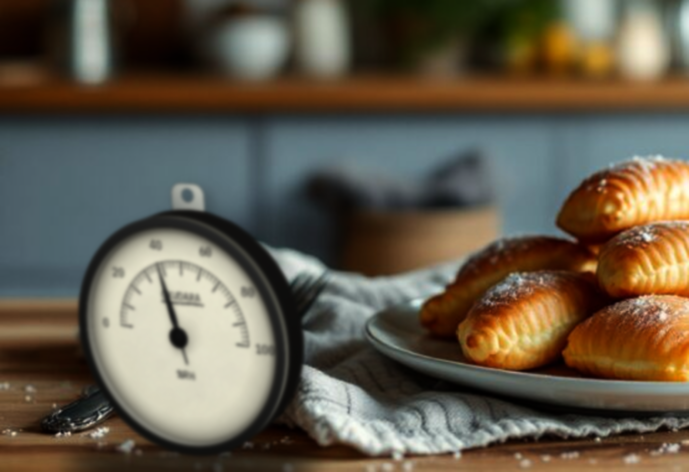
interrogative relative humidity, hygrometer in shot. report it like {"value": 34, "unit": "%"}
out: {"value": 40, "unit": "%"}
